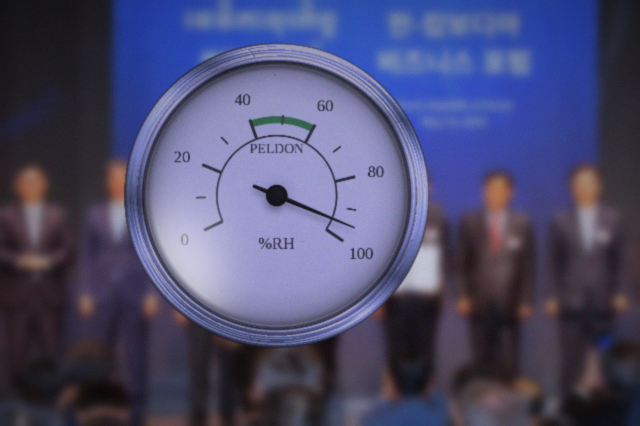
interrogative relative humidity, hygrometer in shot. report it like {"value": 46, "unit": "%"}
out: {"value": 95, "unit": "%"}
